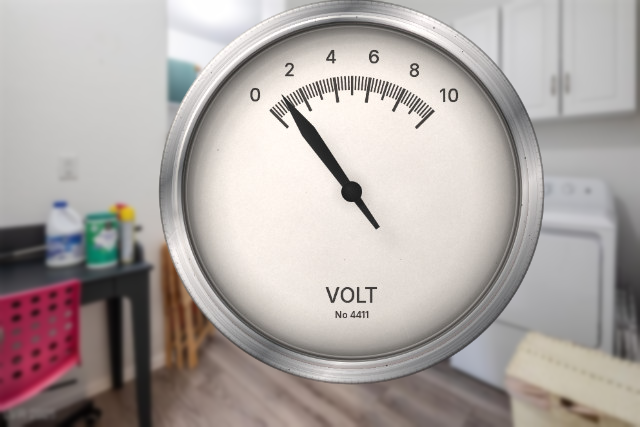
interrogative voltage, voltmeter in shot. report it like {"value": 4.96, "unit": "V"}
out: {"value": 1, "unit": "V"}
